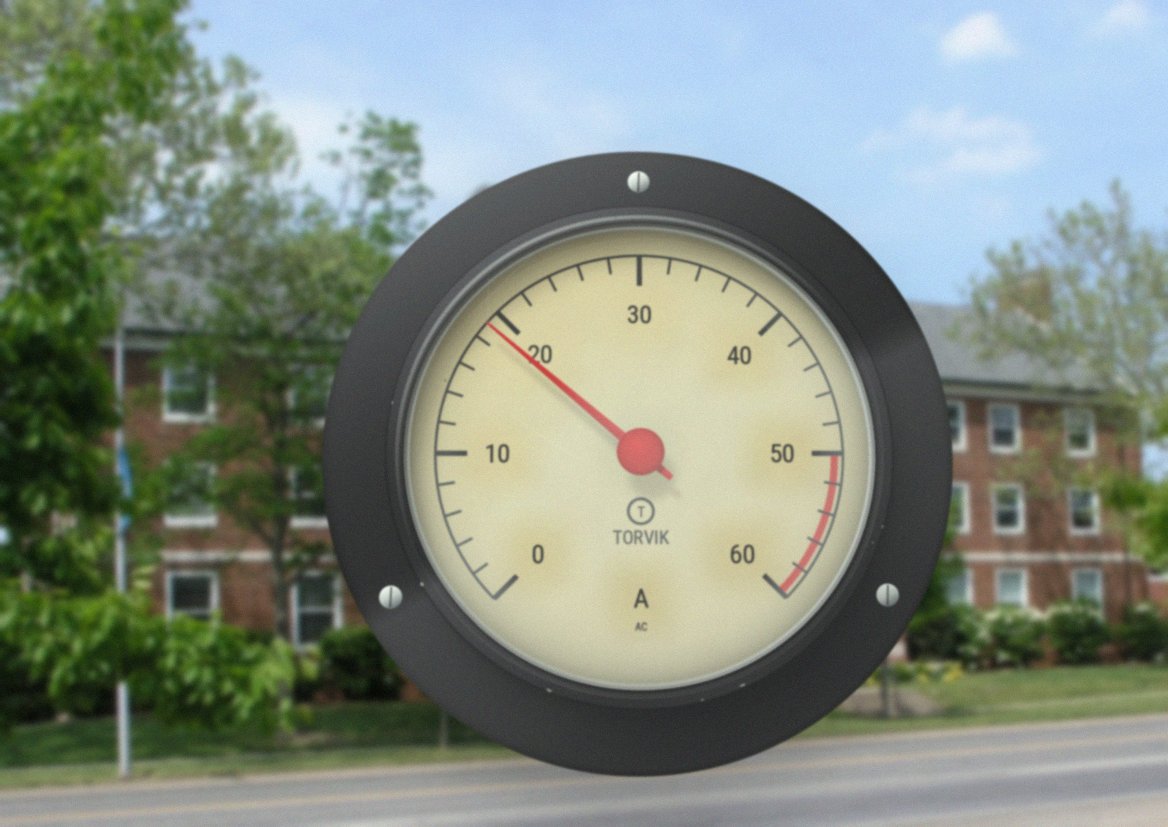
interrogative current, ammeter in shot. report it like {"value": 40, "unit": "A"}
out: {"value": 19, "unit": "A"}
